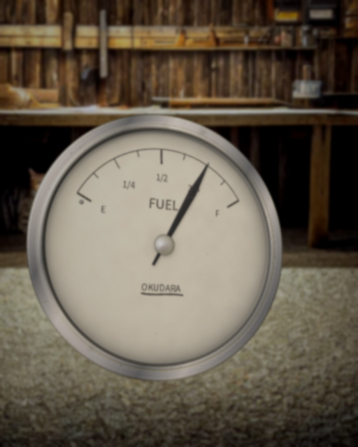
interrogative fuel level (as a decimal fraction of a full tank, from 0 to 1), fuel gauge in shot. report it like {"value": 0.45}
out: {"value": 0.75}
